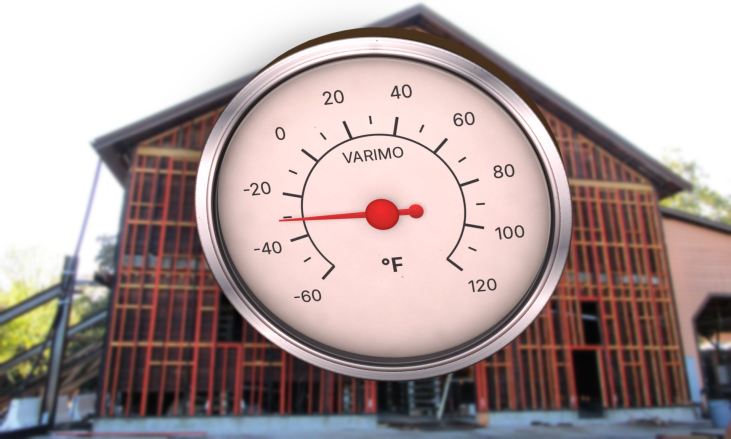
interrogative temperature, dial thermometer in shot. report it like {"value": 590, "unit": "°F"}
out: {"value": -30, "unit": "°F"}
